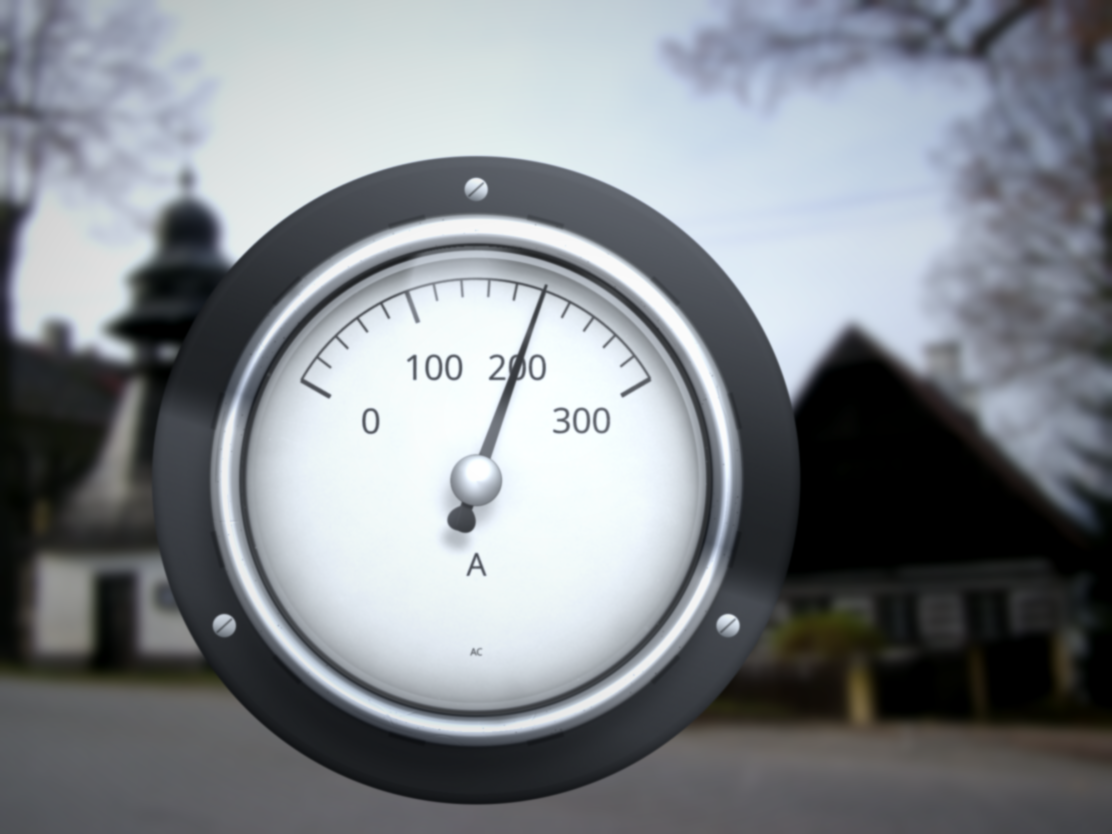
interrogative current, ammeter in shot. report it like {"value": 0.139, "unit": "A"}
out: {"value": 200, "unit": "A"}
